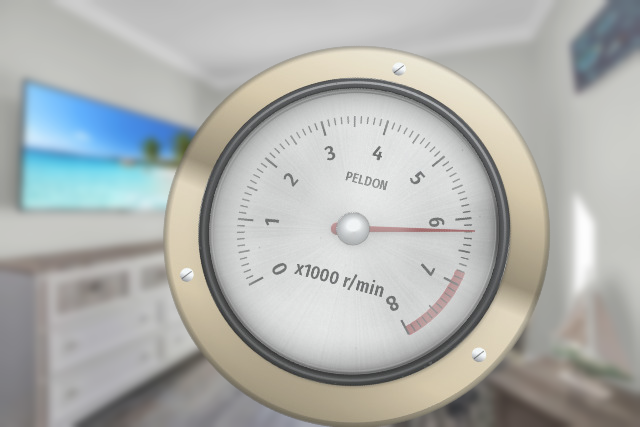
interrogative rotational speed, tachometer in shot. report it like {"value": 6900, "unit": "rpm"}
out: {"value": 6200, "unit": "rpm"}
